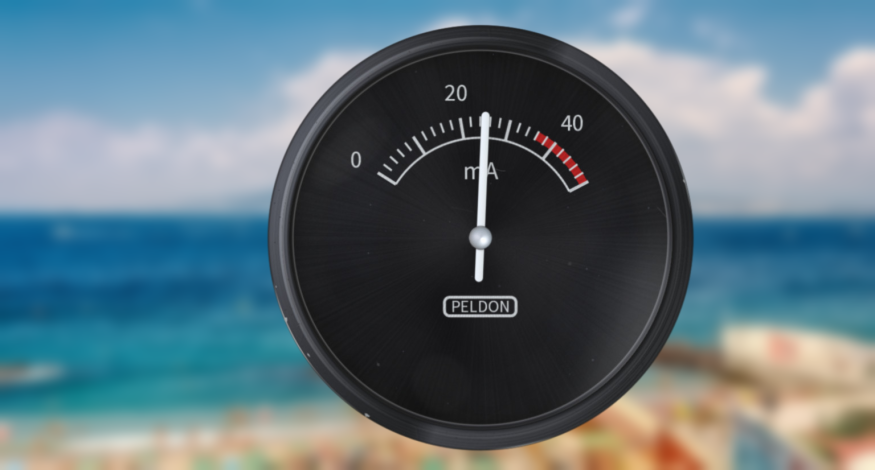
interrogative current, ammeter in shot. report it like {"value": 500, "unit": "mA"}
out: {"value": 25, "unit": "mA"}
